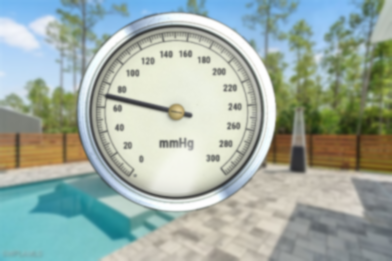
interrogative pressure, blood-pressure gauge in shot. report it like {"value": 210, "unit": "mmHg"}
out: {"value": 70, "unit": "mmHg"}
